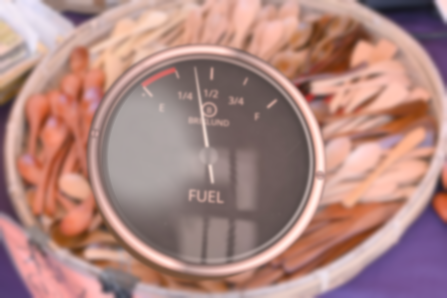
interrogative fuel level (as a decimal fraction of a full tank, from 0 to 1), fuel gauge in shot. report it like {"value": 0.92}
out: {"value": 0.375}
